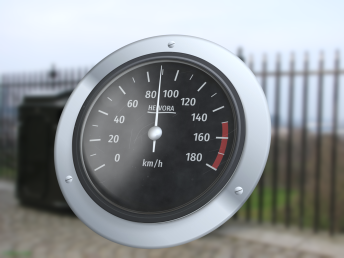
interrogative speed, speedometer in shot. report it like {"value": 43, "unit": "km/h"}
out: {"value": 90, "unit": "km/h"}
